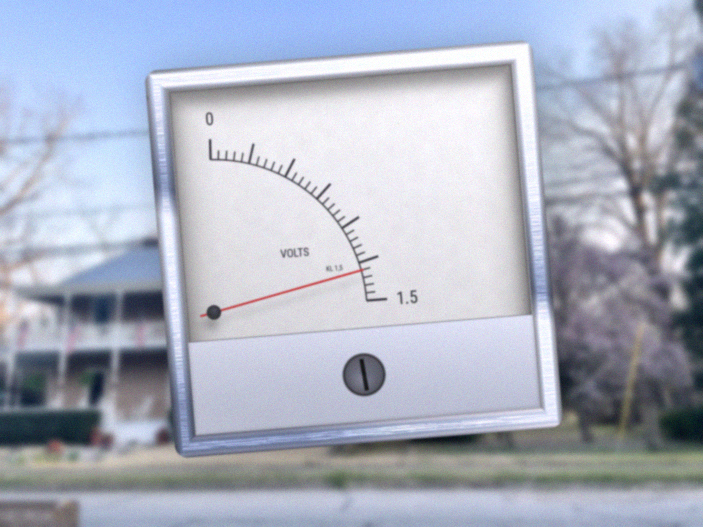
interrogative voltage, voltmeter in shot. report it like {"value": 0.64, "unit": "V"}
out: {"value": 1.3, "unit": "V"}
